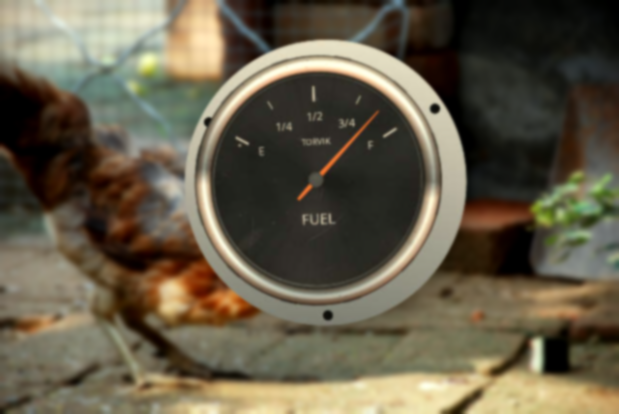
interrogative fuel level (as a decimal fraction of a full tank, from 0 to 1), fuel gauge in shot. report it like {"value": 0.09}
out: {"value": 0.875}
